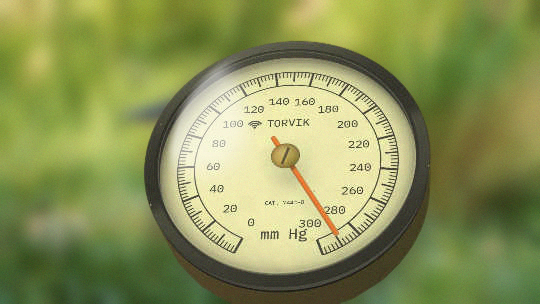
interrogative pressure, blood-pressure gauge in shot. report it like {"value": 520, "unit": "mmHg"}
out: {"value": 290, "unit": "mmHg"}
